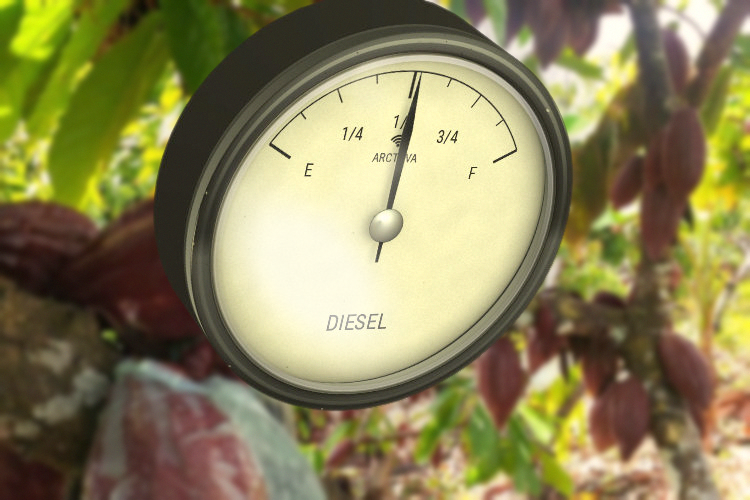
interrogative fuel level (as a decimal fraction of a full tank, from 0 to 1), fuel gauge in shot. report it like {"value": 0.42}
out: {"value": 0.5}
